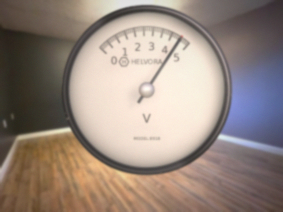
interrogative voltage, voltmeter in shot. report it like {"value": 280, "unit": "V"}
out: {"value": 4.5, "unit": "V"}
